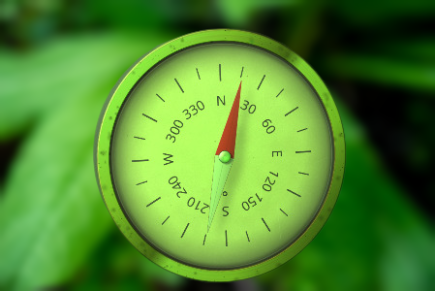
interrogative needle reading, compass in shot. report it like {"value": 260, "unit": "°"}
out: {"value": 15, "unit": "°"}
